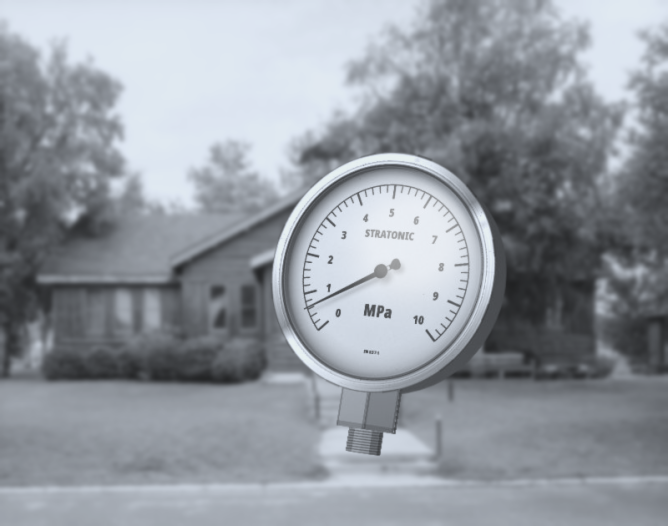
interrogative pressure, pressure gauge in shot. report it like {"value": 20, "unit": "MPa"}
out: {"value": 0.6, "unit": "MPa"}
